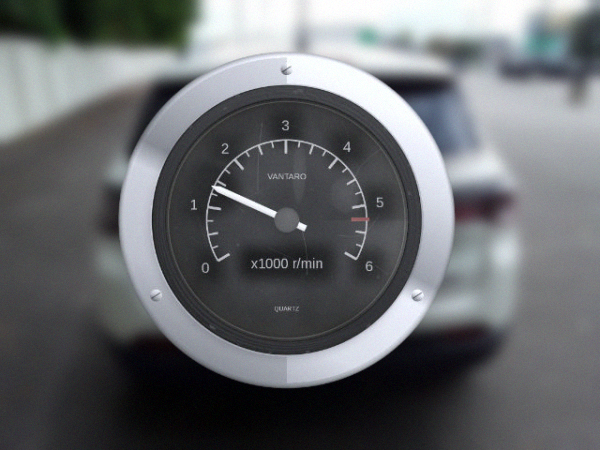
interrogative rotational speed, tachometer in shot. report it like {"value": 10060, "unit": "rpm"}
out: {"value": 1375, "unit": "rpm"}
